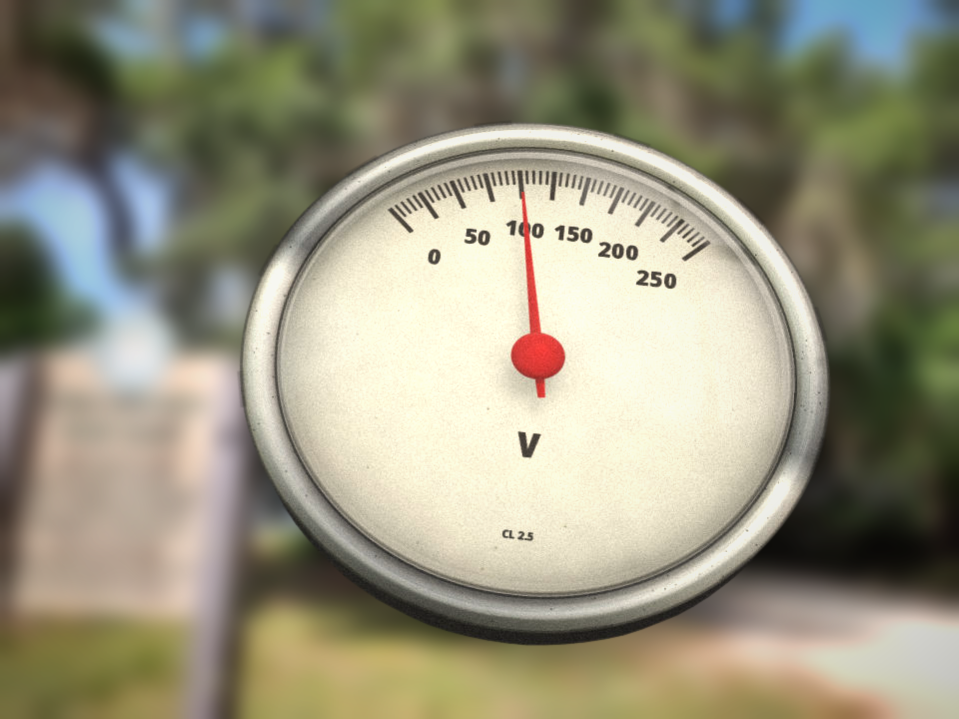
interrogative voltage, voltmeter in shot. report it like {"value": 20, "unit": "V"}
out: {"value": 100, "unit": "V"}
